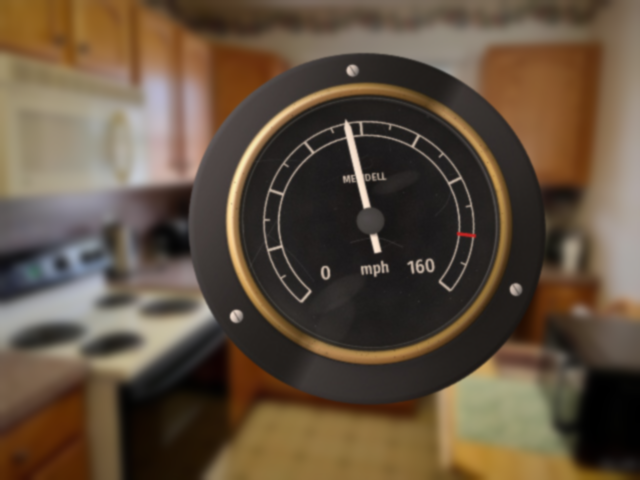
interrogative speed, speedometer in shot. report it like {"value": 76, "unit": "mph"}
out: {"value": 75, "unit": "mph"}
